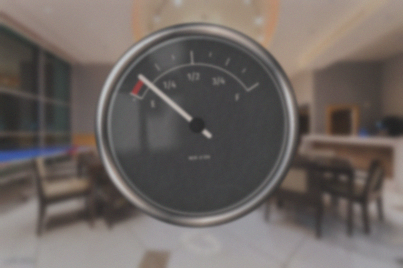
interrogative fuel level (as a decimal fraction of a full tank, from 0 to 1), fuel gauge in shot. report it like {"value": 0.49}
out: {"value": 0.125}
